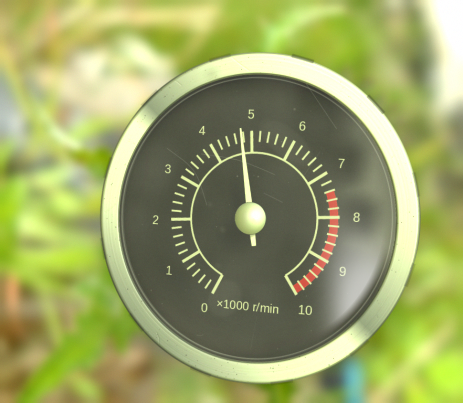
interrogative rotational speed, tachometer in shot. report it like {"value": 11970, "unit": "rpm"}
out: {"value": 4800, "unit": "rpm"}
